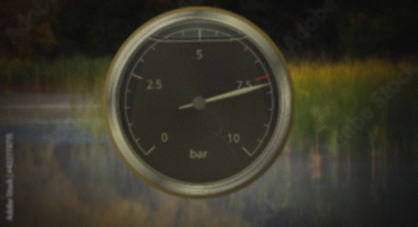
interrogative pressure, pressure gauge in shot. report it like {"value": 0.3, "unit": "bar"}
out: {"value": 7.75, "unit": "bar"}
